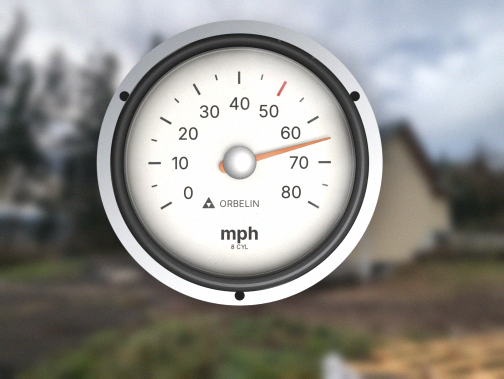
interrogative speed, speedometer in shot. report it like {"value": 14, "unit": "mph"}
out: {"value": 65, "unit": "mph"}
